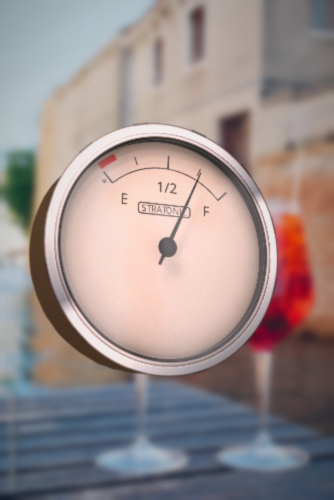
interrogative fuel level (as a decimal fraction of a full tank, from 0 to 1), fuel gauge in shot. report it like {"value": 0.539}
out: {"value": 0.75}
